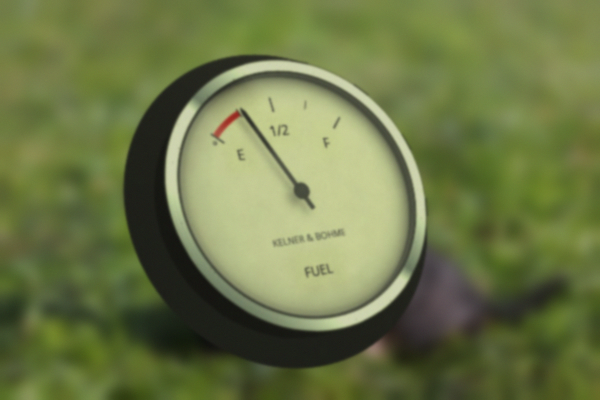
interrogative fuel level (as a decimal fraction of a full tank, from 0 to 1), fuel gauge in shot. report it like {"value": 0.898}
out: {"value": 0.25}
